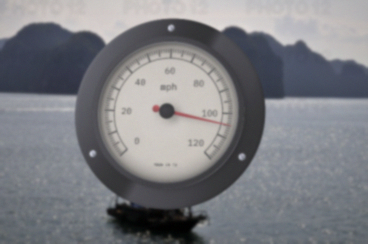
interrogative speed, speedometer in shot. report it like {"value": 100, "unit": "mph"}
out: {"value": 105, "unit": "mph"}
